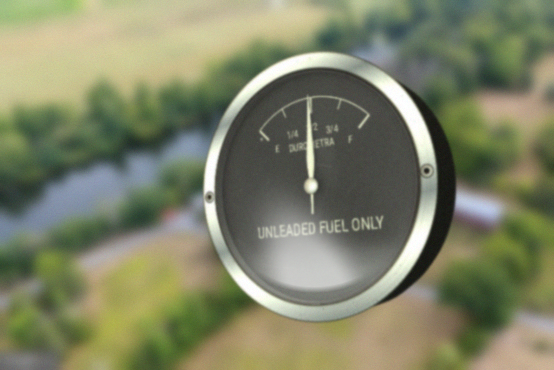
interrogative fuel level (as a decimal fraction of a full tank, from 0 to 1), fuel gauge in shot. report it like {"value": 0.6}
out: {"value": 0.5}
